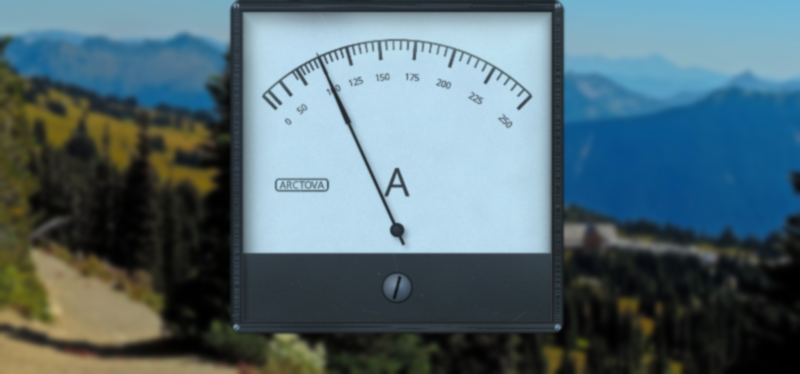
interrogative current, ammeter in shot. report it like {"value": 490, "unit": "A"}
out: {"value": 100, "unit": "A"}
